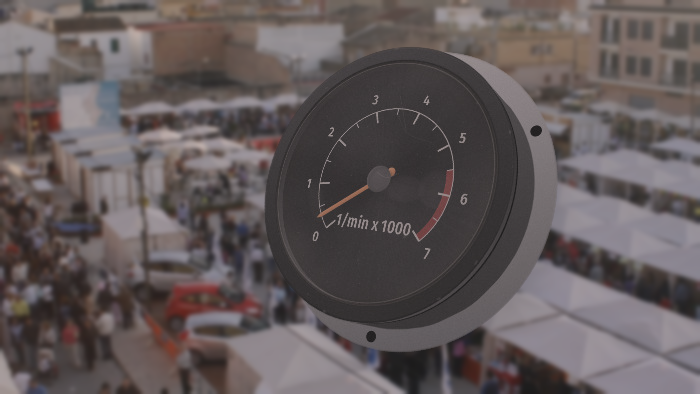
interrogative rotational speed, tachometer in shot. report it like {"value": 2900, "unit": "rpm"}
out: {"value": 250, "unit": "rpm"}
